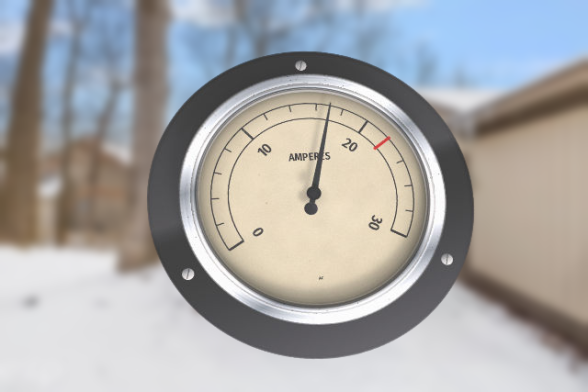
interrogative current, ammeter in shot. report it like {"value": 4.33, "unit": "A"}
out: {"value": 17, "unit": "A"}
